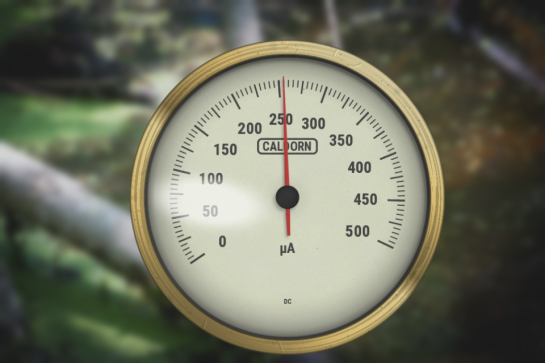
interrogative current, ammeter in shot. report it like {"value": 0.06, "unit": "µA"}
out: {"value": 255, "unit": "µA"}
